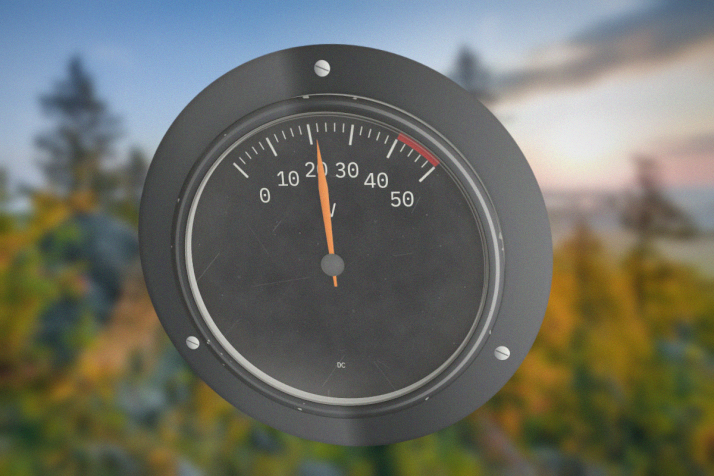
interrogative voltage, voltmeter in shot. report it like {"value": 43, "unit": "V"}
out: {"value": 22, "unit": "V"}
